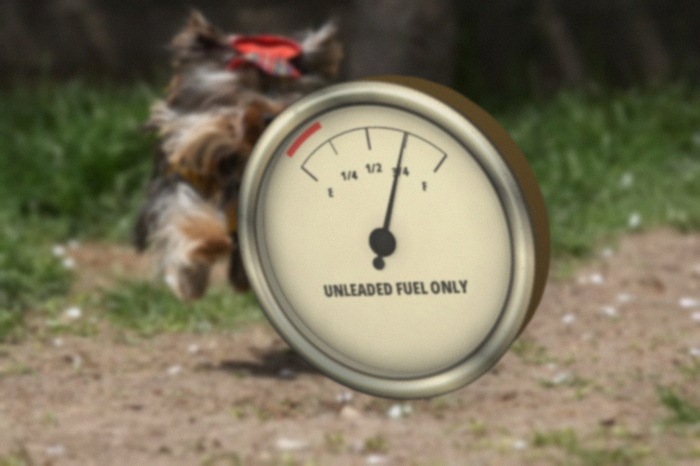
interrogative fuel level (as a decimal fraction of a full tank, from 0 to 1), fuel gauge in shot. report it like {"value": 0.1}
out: {"value": 0.75}
